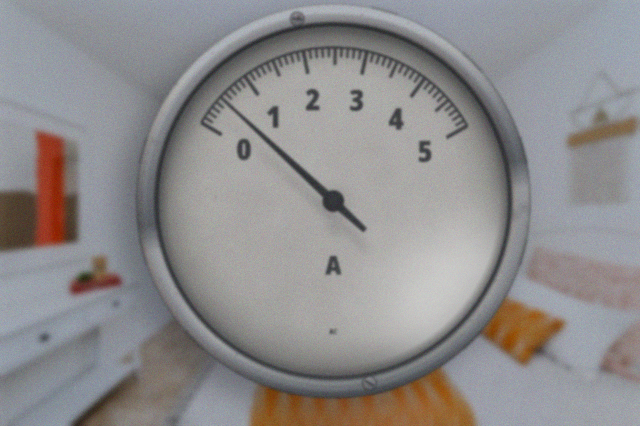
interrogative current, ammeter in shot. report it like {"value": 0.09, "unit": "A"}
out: {"value": 0.5, "unit": "A"}
